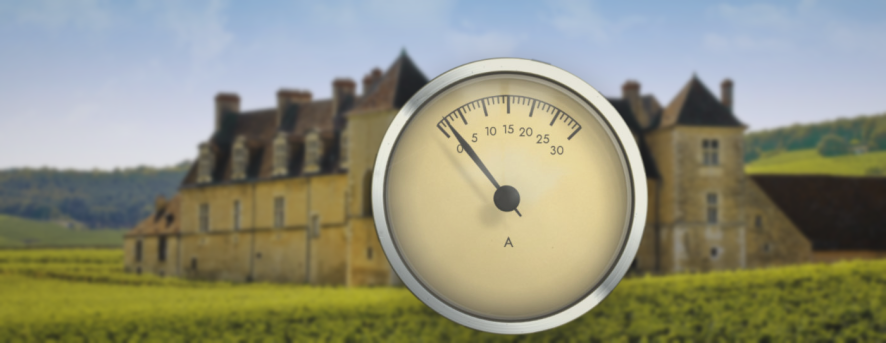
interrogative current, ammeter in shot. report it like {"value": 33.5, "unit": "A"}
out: {"value": 2, "unit": "A"}
